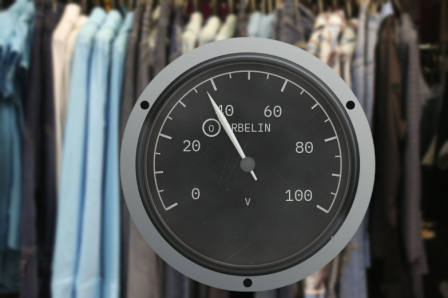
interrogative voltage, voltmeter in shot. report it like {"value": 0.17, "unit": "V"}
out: {"value": 37.5, "unit": "V"}
